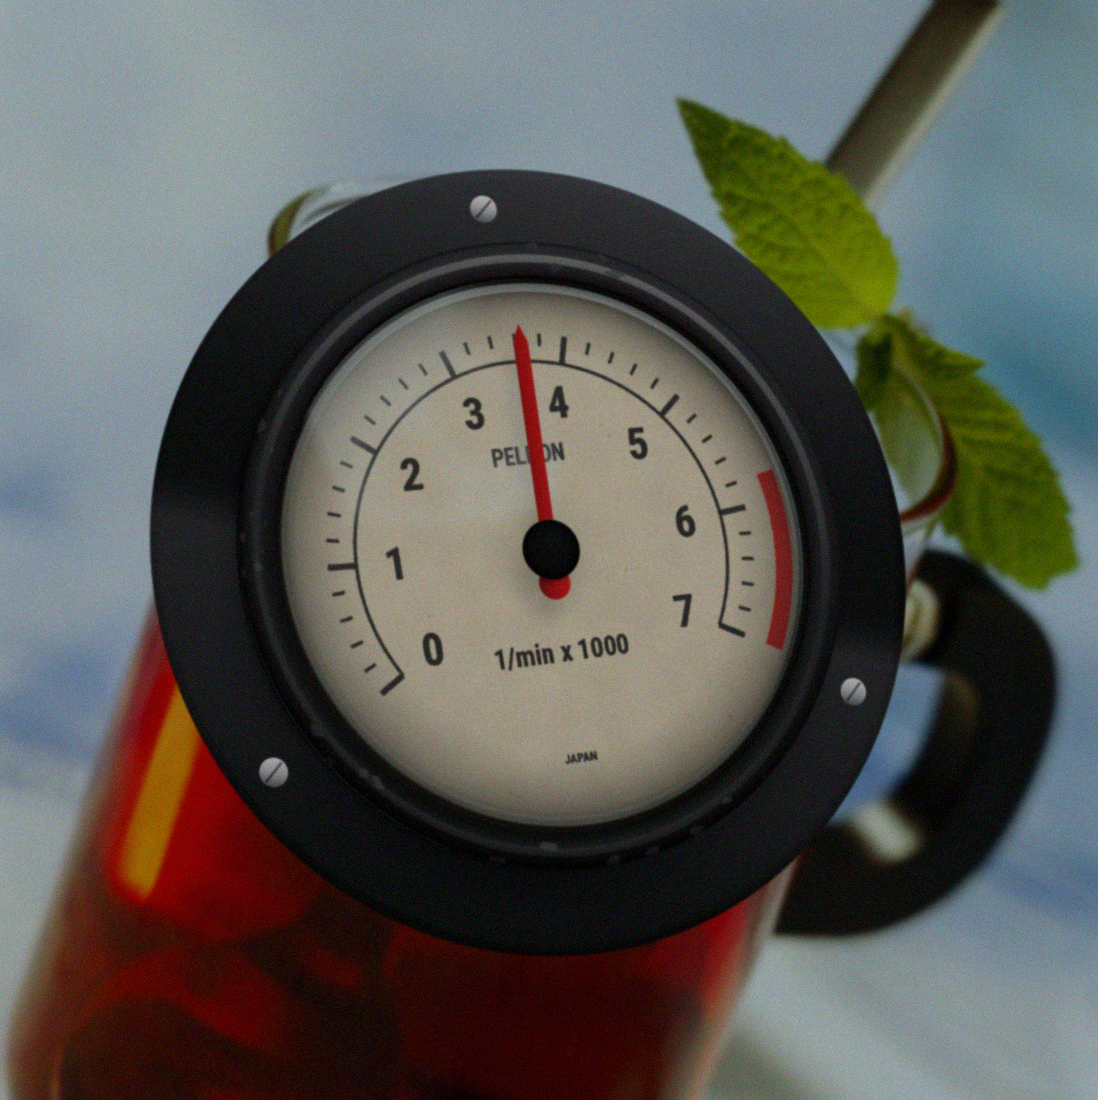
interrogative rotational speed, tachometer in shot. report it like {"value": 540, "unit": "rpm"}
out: {"value": 3600, "unit": "rpm"}
